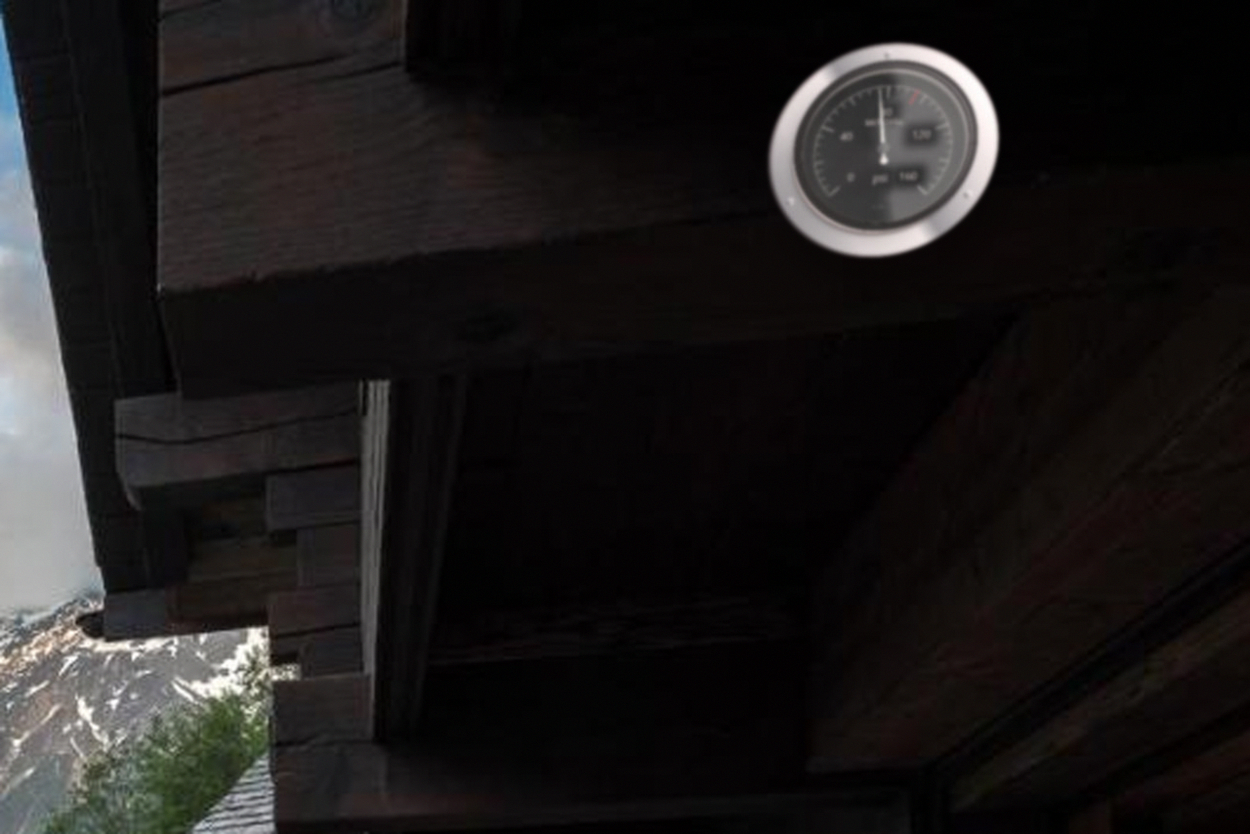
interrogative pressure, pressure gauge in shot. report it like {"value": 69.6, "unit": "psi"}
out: {"value": 75, "unit": "psi"}
